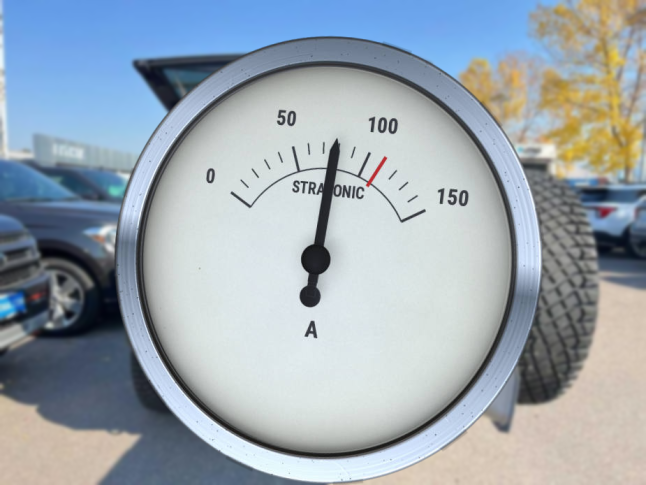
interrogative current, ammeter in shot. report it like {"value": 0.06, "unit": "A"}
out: {"value": 80, "unit": "A"}
